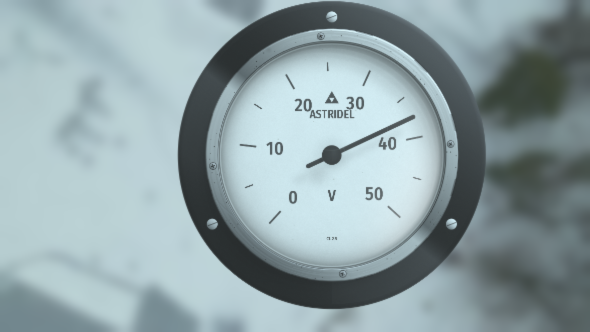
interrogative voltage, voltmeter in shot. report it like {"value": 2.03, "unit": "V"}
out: {"value": 37.5, "unit": "V"}
